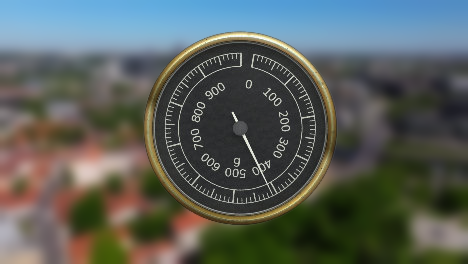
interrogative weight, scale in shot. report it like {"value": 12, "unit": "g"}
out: {"value": 410, "unit": "g"}
